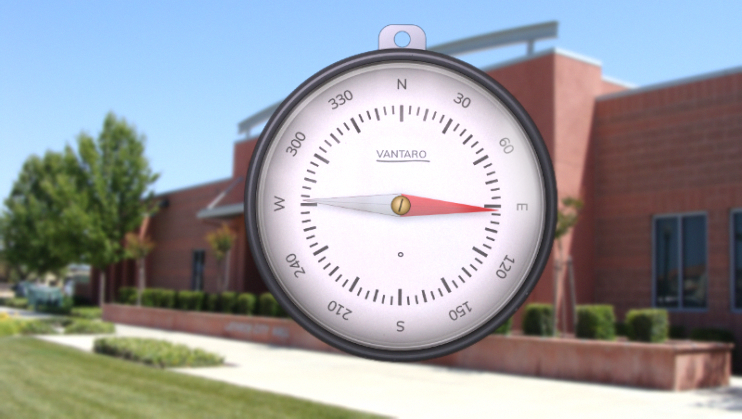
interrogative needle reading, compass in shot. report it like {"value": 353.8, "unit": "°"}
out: {"value": 92.5, "unit": "°"}
